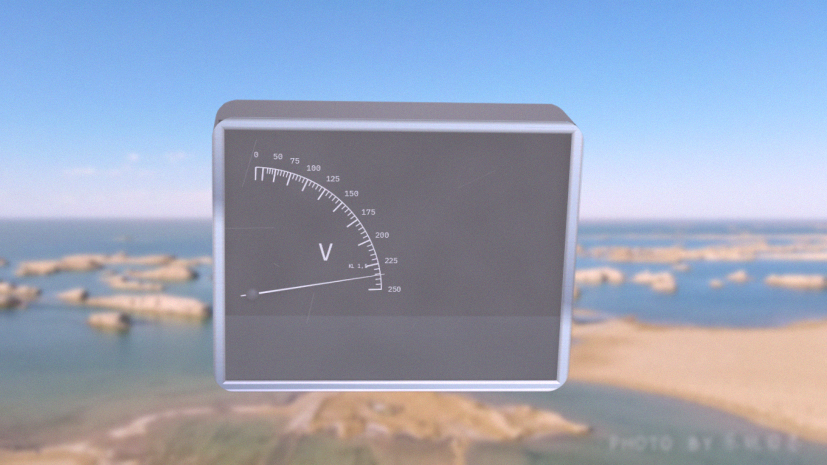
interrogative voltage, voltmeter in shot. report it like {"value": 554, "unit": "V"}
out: {"value": 235, "unit": "V"}
